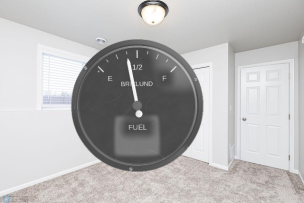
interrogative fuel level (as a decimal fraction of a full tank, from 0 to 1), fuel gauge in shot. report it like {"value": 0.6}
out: {"value": 0.375}
